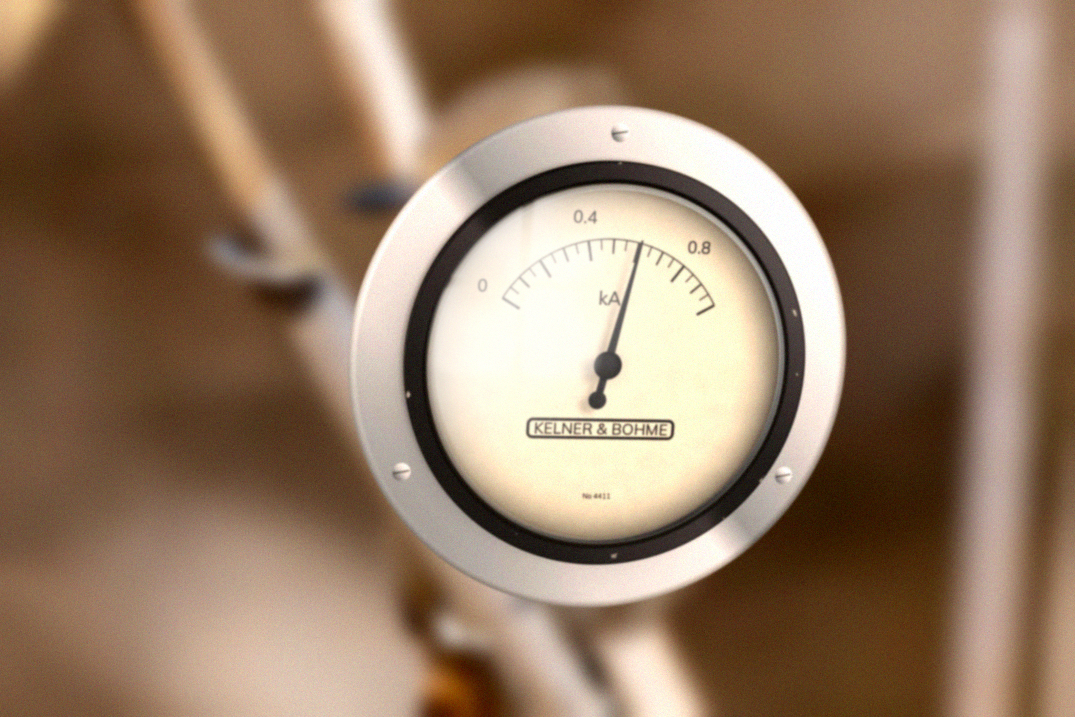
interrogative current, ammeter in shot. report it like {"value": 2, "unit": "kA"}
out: {"value": 0.6, "unit": "kA"}
